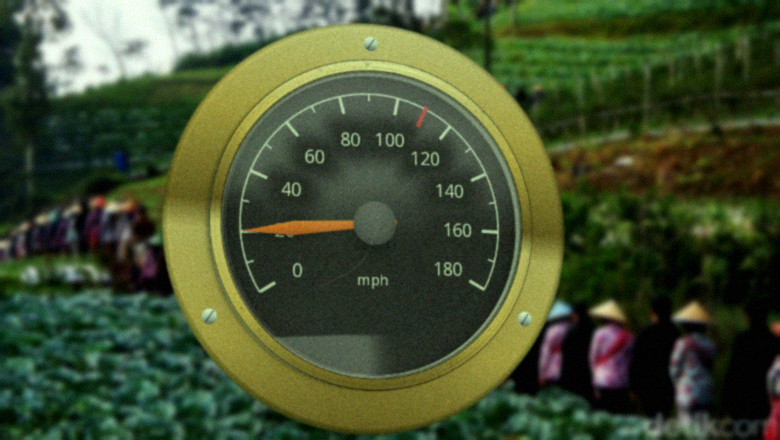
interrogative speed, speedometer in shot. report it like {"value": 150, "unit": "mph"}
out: {"value": 20, "unit": "mph"}
